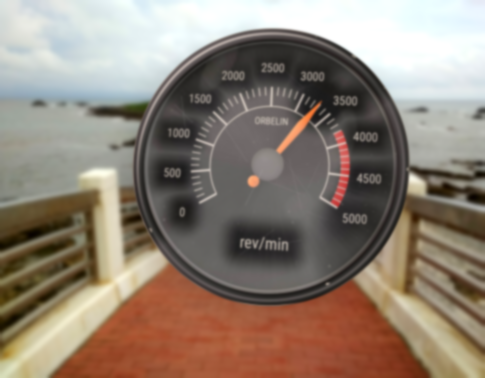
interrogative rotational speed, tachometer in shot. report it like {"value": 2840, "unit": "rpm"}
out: {"value": 3300, "unit": "rpm"}
